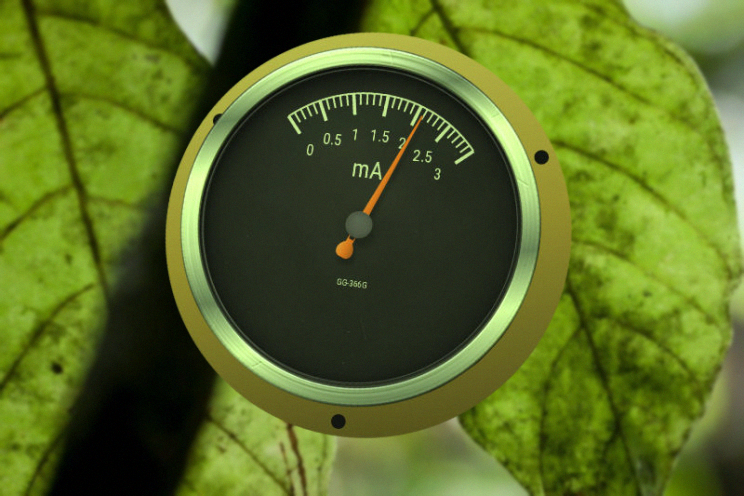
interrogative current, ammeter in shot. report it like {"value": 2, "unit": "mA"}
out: {"value": 2.1, "unit": "mA"}
